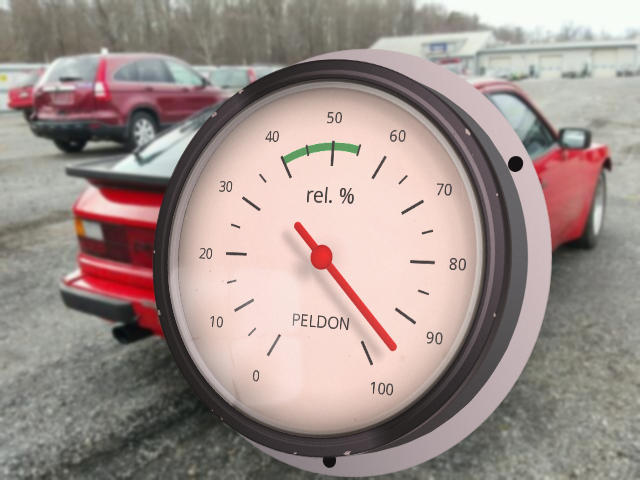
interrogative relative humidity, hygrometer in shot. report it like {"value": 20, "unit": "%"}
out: {"value": 95, "unit": "%"}
